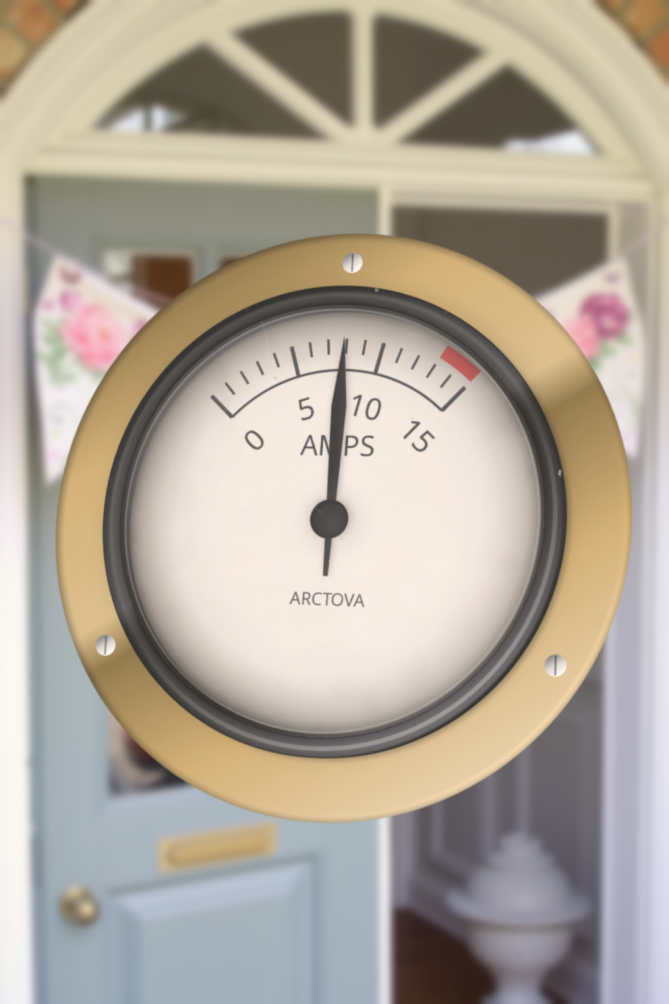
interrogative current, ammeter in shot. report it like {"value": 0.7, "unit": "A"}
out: {"value": 8, "unit": "A"}
